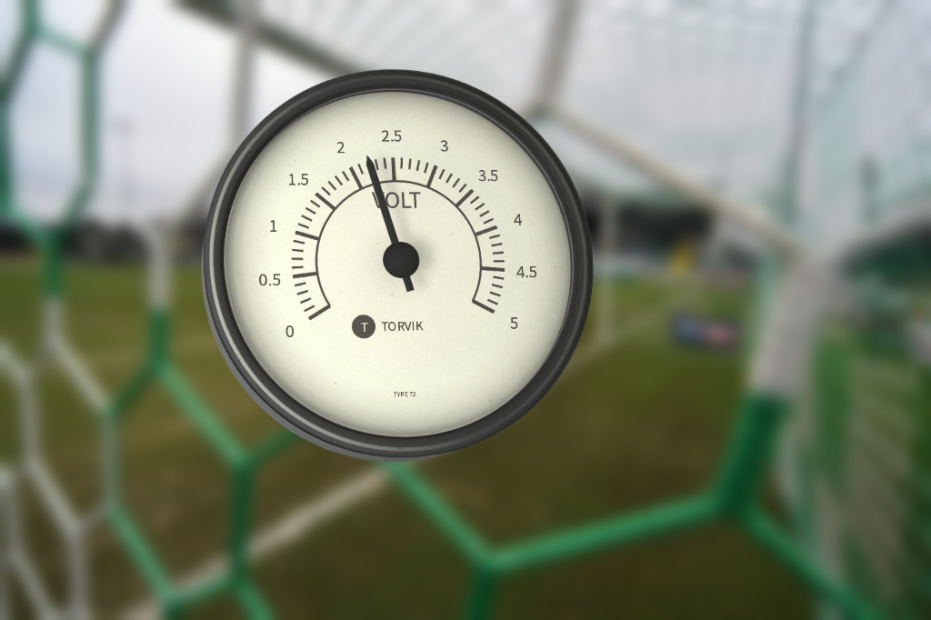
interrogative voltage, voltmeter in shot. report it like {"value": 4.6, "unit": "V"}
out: {"value": 2.2, "unit": "V"}
